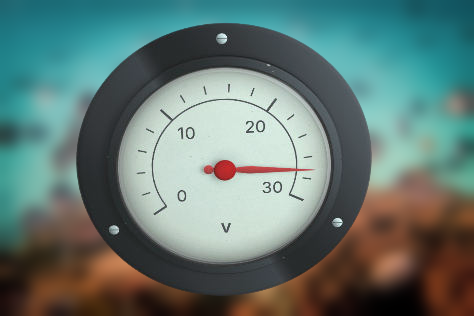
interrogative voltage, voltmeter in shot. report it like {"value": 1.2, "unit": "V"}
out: {"value": 27, "unit": "V"}
